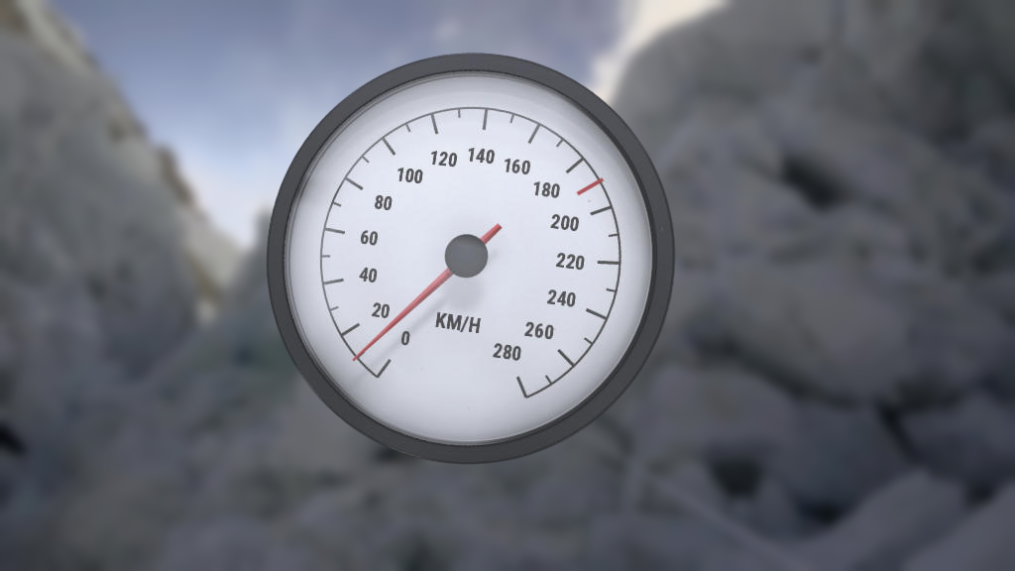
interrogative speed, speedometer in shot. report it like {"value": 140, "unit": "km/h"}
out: {"value": 10, "unit": "km/h"}
